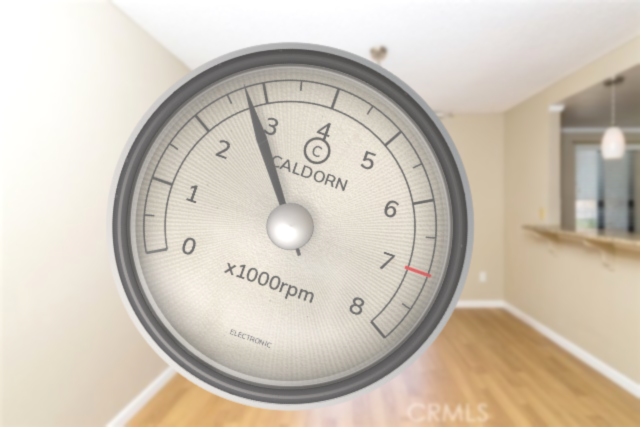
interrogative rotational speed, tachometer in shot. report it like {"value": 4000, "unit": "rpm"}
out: {"value": 2750, "unit": "rpm"}
